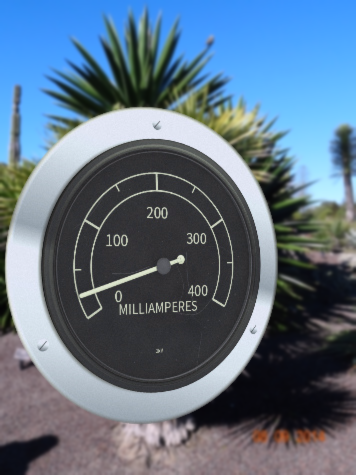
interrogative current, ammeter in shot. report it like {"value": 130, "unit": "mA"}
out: {"value": 25, "unit": "mA"}
